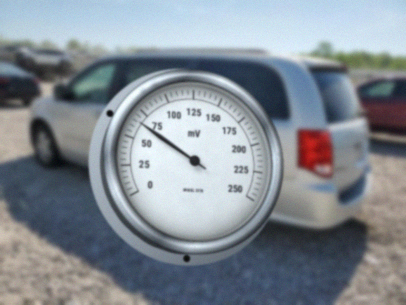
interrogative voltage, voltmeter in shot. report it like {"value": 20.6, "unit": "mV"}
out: {"value": 65, "unit": "mV"}
